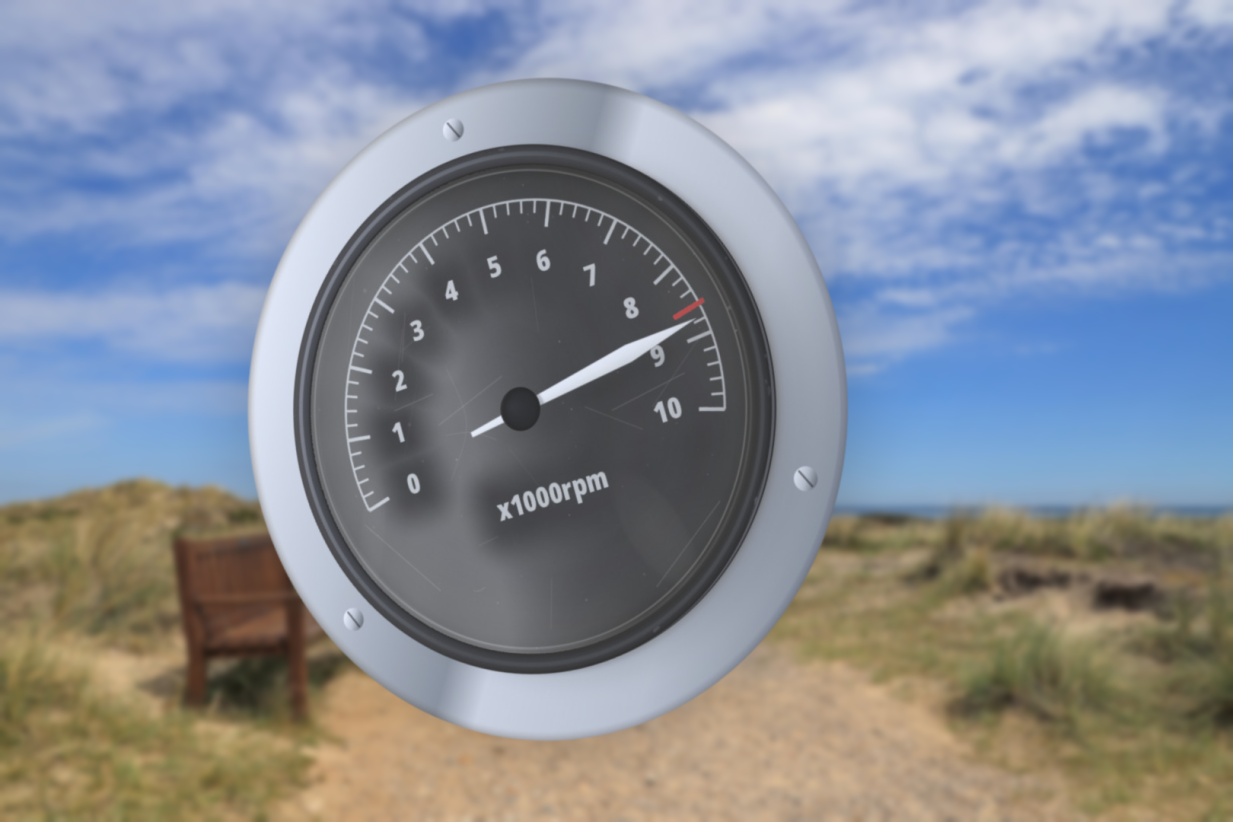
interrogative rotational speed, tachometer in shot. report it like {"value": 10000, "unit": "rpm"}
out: {"value": 8800, "unit": "rpm"}
